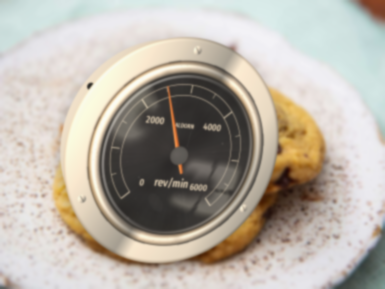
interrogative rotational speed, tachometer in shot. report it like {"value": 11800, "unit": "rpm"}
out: {"value": 2500, "unit": "rpm"}
